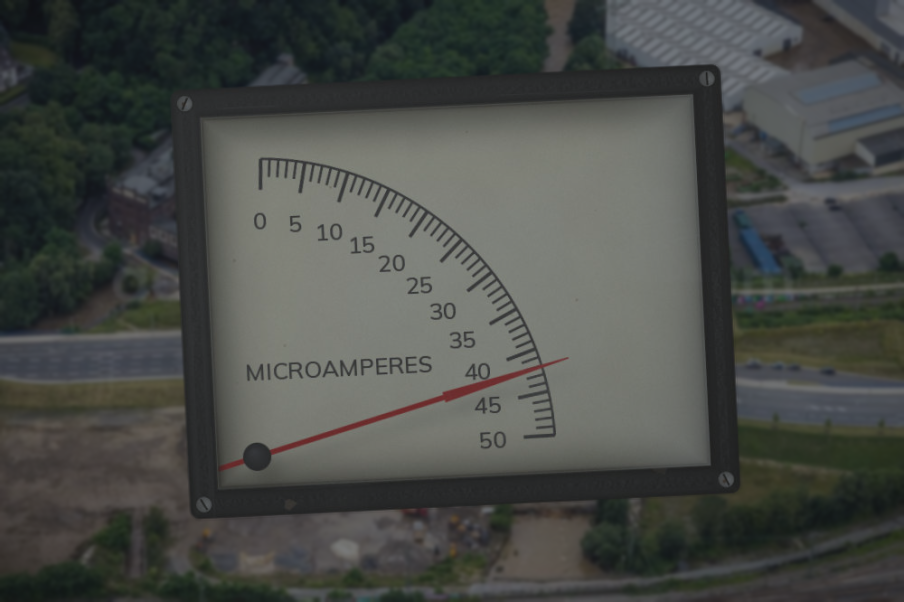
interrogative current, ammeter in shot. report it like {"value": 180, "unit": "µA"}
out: {"value": 42, "unit": "µA"}
